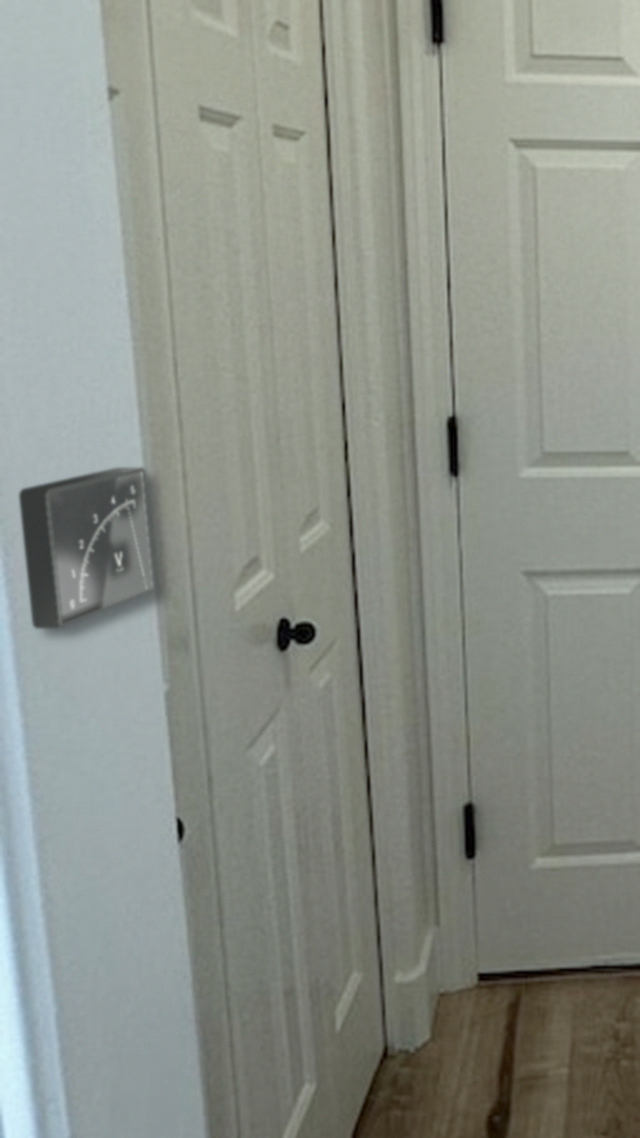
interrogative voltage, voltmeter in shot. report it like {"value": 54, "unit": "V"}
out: {"value": 4.5, "unit": "V"}
